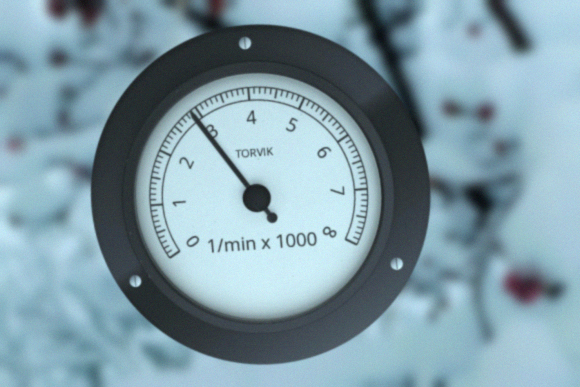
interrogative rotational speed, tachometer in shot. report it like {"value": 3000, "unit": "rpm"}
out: {"value": 2900, "unit": "rpm"}
